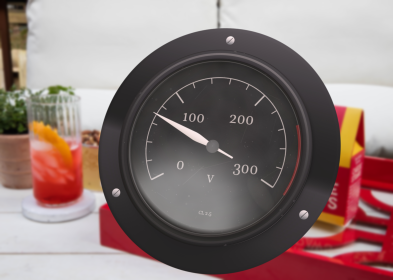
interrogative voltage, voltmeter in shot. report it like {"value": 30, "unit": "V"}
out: {"value": 70, "unit": "V"}
